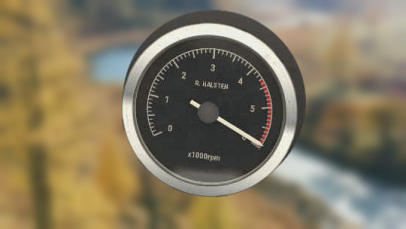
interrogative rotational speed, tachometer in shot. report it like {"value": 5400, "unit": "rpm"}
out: {"value": 5900, "unit": "rpm"}
